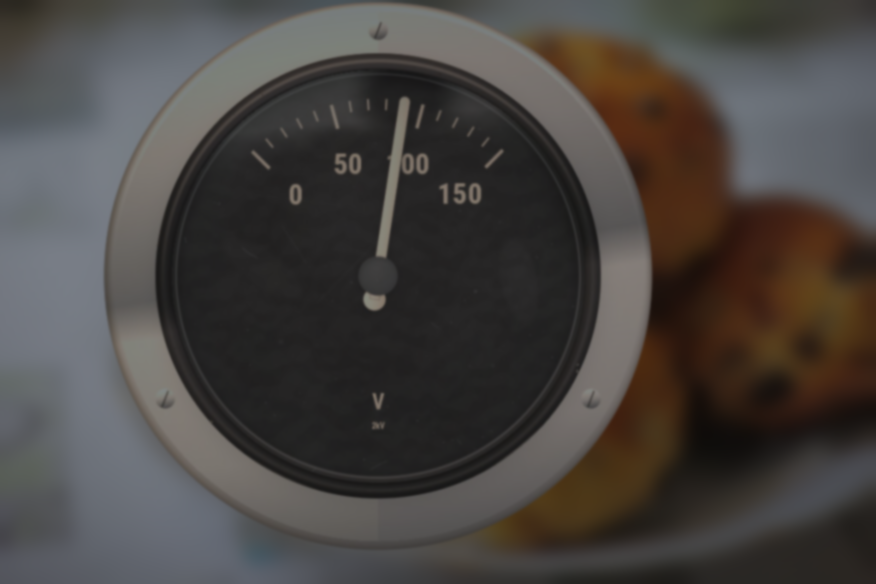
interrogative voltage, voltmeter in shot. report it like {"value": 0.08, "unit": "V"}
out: {"value": 90, "unit": "V"}
